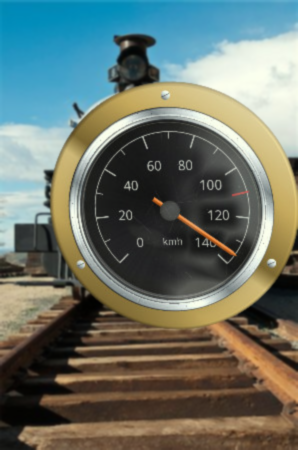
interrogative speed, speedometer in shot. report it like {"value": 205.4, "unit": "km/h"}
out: {"value": 135, "unit": "km/h"}
